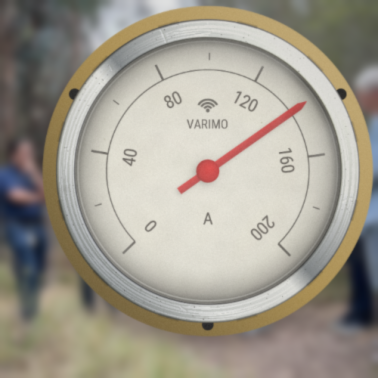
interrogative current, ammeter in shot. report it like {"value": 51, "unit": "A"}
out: {"value": 140, "unit": "A"}
